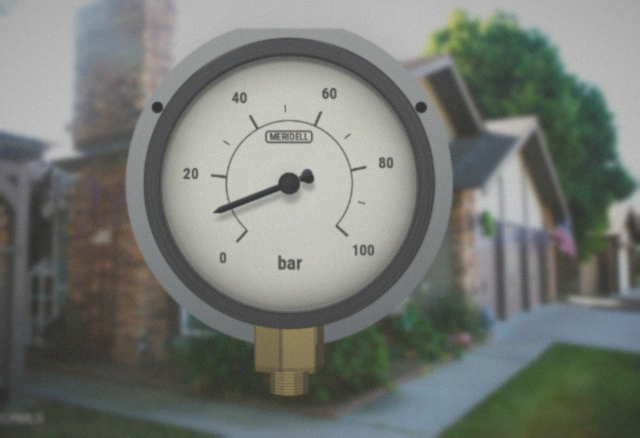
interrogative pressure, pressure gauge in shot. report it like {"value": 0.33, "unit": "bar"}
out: {"value": 10, "unit": "bar"}
